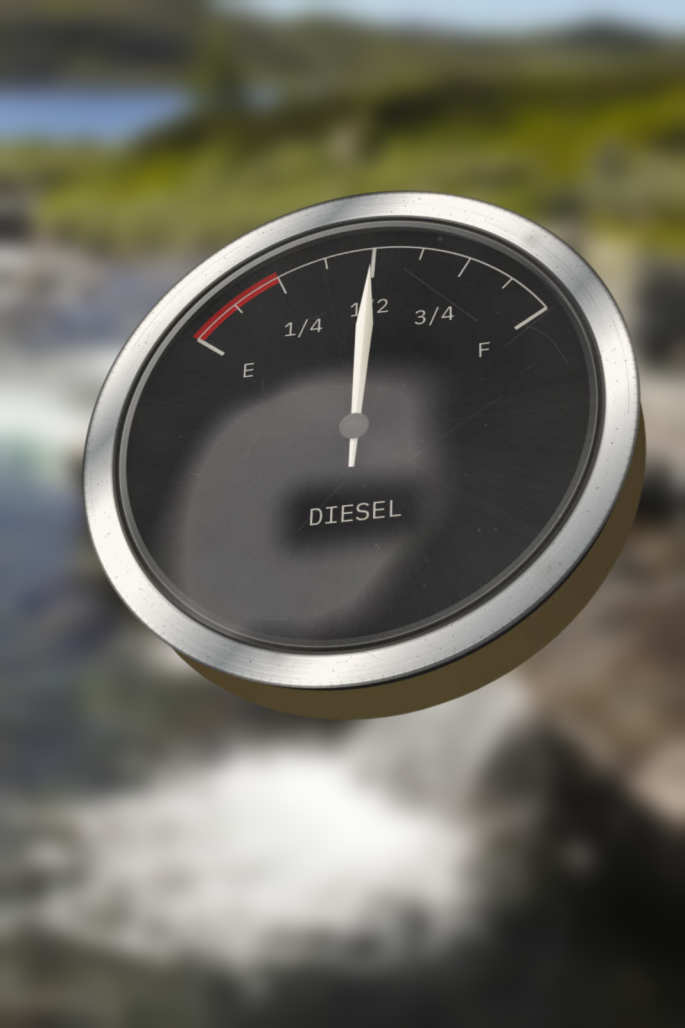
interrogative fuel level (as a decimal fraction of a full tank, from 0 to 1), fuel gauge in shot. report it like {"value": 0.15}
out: {"value": 0.5}
